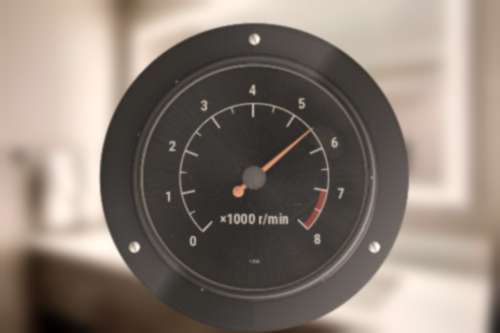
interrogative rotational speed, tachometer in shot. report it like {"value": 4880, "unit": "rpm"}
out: {"value": 5500, "unit": "rpm"}
